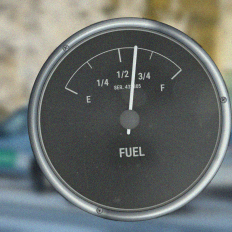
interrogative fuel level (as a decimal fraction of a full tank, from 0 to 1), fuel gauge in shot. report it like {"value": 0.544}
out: {"value": 0.625}
